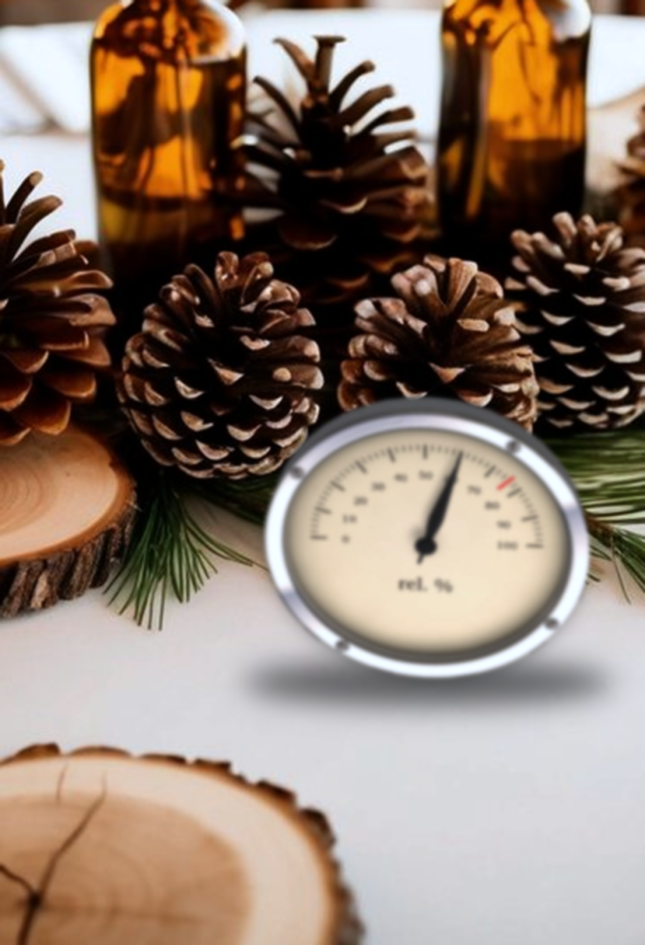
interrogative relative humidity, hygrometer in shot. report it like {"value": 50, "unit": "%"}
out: {"value": 60, "unit": "%"}
